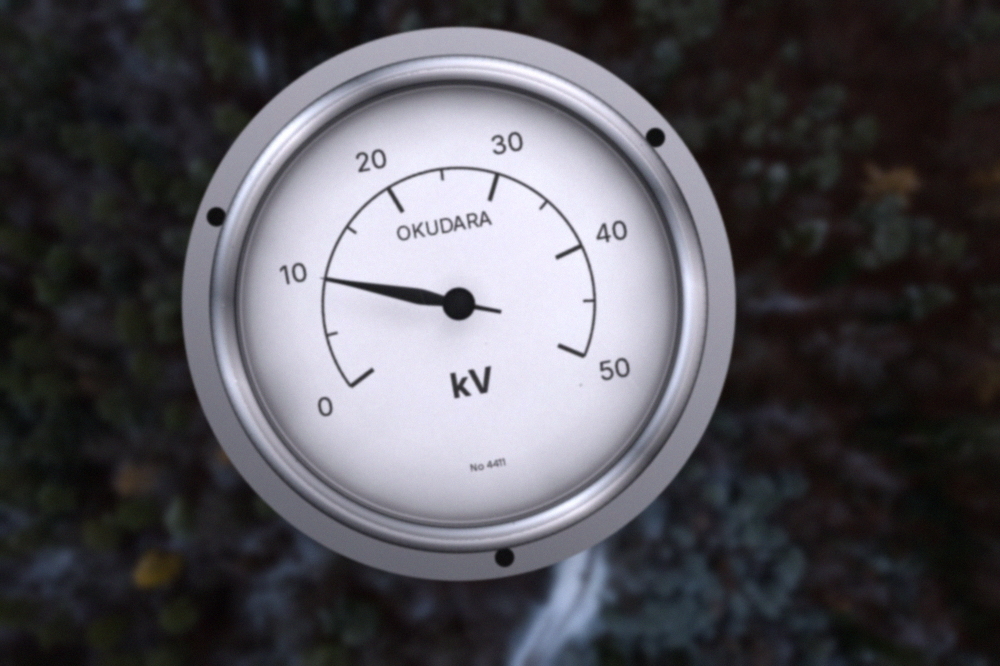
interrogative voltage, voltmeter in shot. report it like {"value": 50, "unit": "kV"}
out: {"value": 10, "unit": "kV"}
